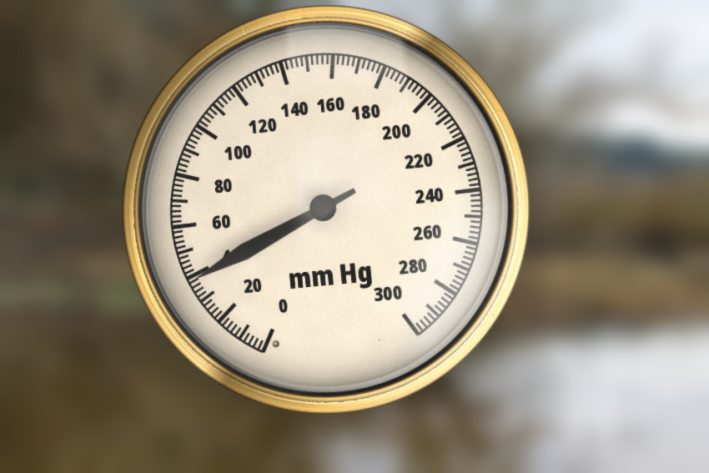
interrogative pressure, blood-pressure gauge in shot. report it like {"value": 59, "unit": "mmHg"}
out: {"value": 38, "unit": "mmHg"}
